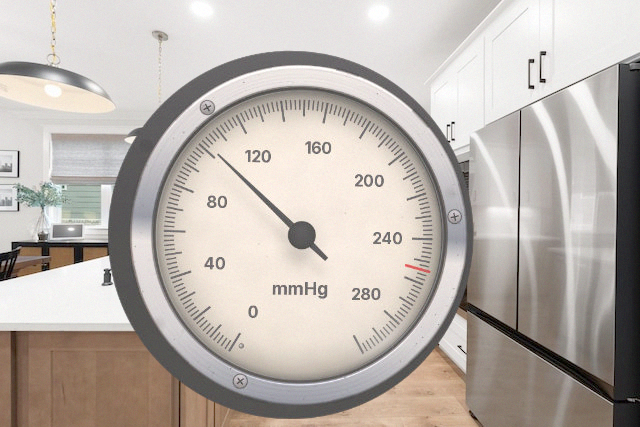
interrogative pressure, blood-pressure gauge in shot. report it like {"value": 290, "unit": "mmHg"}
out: {"value": 102, "unit": "mmHg"}
